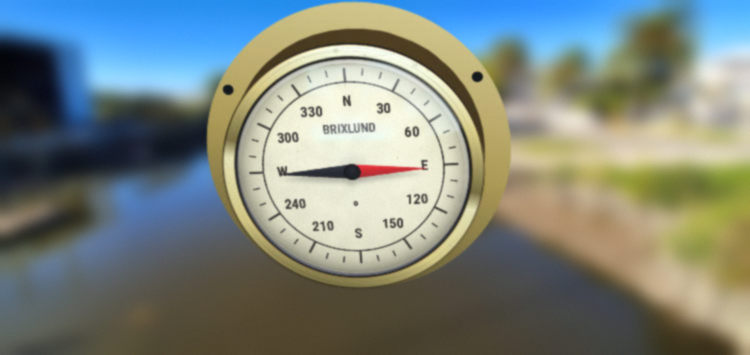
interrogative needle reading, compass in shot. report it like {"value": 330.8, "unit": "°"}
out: {"value": 90, "unit": "°"}
